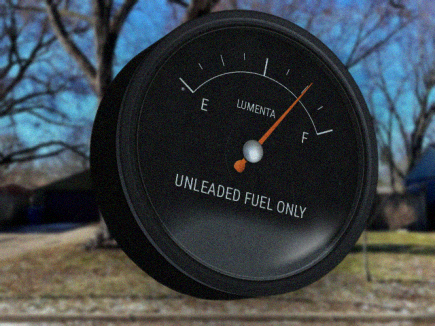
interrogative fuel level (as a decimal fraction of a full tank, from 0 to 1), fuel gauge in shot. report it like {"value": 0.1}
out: {"value": 0.75}
